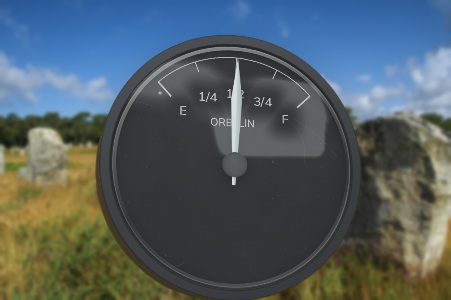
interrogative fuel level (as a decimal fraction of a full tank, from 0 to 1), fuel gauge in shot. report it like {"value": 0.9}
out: {"value": 0.5}
